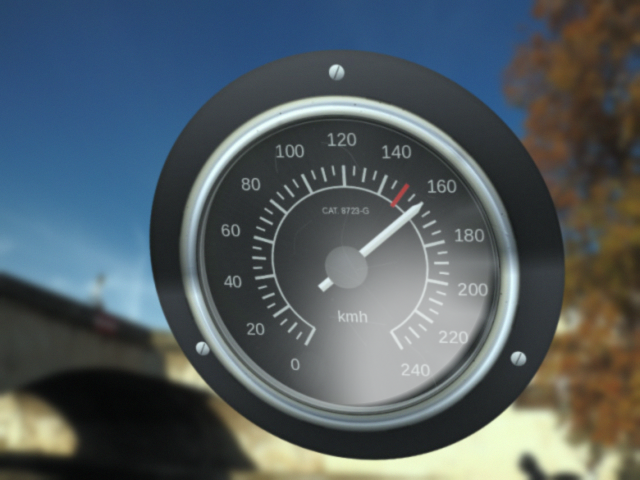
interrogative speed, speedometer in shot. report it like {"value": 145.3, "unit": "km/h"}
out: {"value": 160, "unit": "km/h"}
